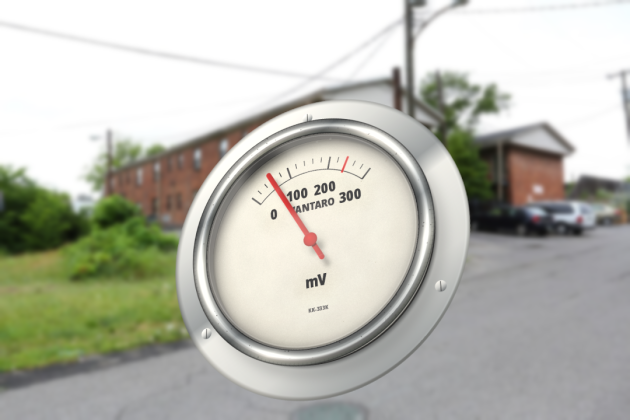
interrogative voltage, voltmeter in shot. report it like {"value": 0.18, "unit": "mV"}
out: {"value": 60, "unit": "mV"}
